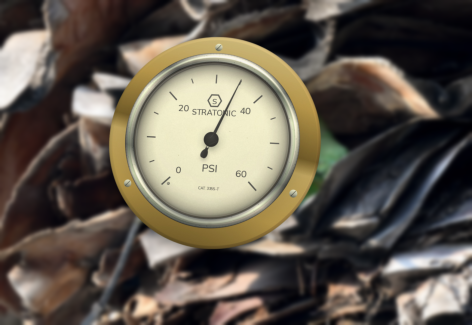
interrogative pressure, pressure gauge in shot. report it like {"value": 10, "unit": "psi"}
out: {"value": 35, "unit": "psi"}
